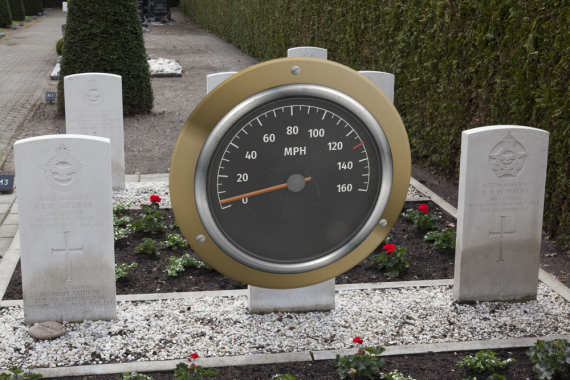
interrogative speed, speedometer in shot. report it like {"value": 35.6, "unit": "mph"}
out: {"value": 5, "unit": "mph"}
